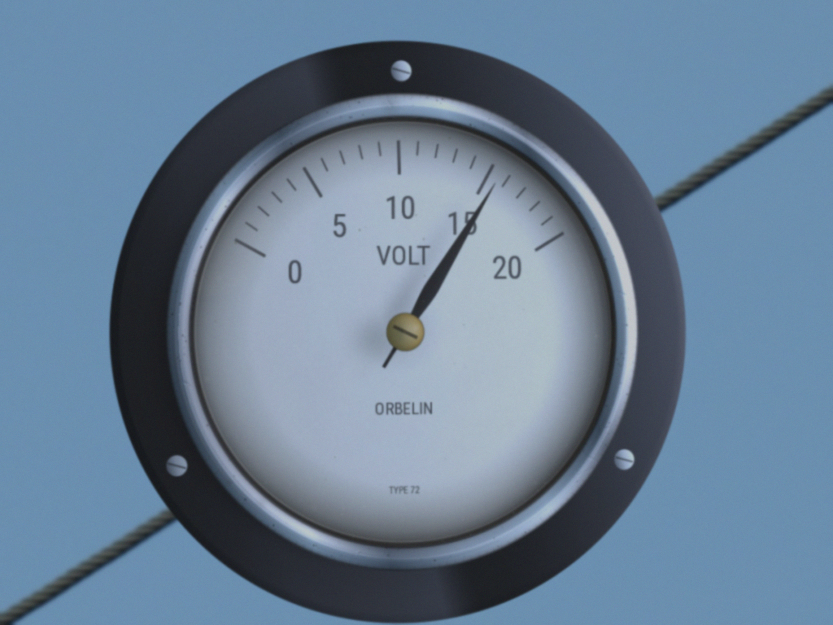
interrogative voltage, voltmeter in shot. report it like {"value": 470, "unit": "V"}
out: {"value": 15.5, "unit": "V"}
